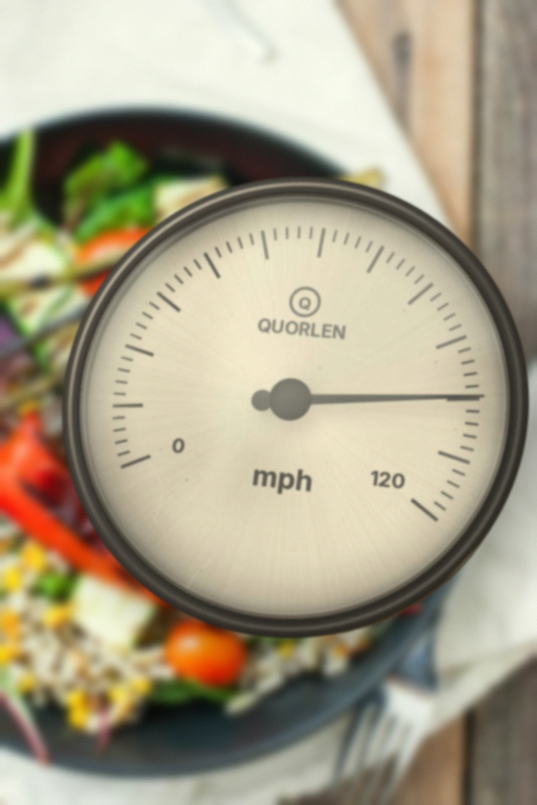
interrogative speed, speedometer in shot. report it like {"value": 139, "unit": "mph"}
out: {"value": 100, "unit": "mph"}
